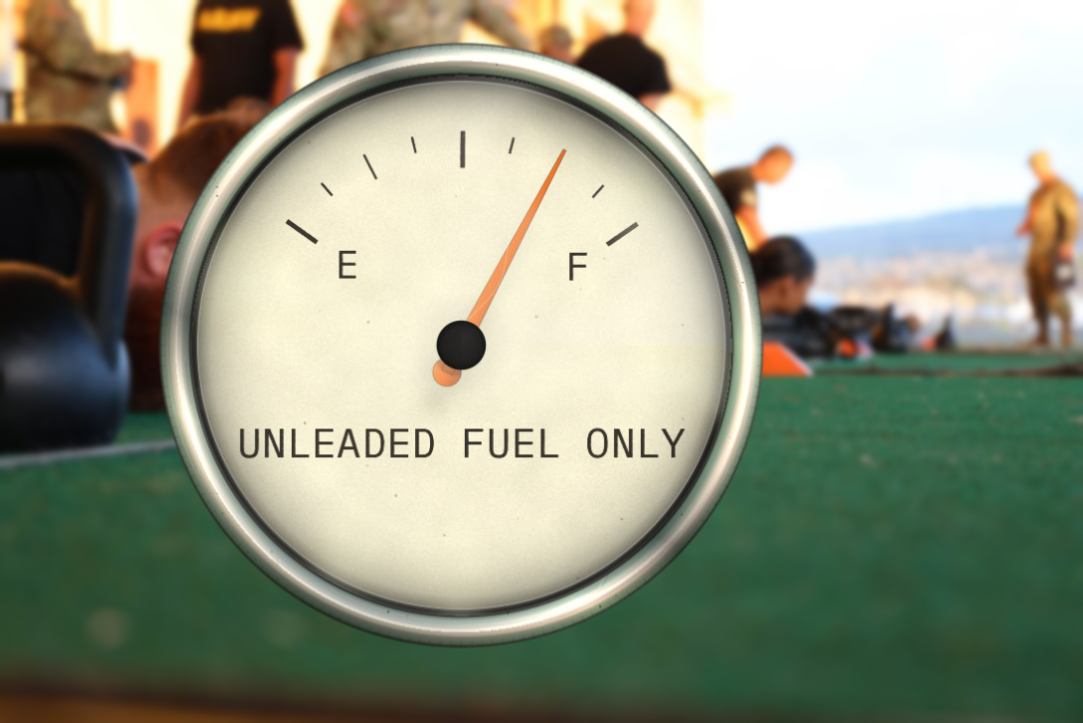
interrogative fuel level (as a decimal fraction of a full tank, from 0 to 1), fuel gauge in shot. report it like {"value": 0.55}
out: {"value": 0.75}
